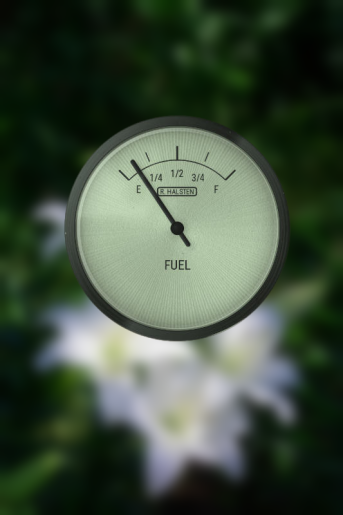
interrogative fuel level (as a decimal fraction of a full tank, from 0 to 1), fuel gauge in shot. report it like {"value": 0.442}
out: {"value": 0.125}
